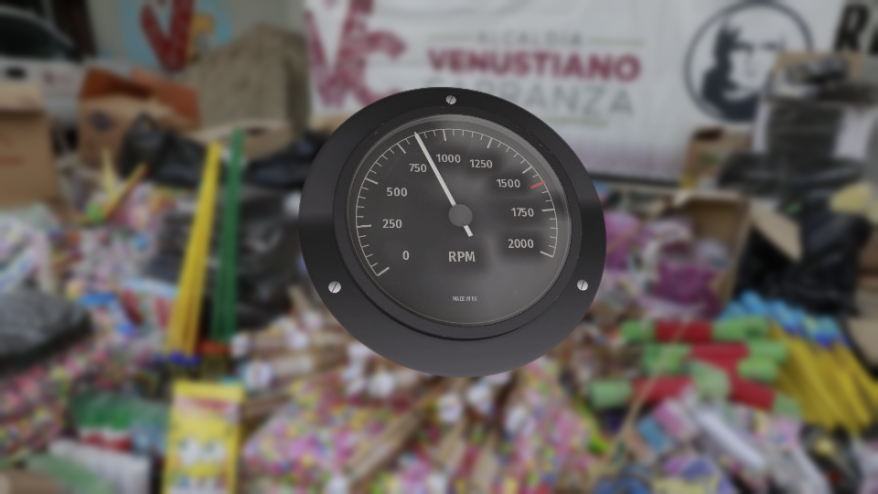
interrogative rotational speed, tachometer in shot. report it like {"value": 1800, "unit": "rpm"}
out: {"value": 850, "unit": "rpm"}
